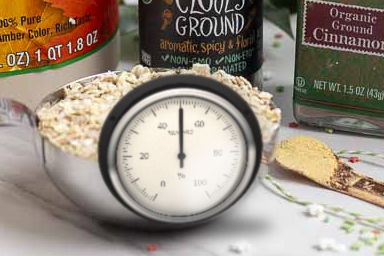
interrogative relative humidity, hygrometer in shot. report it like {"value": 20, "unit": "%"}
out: {"value": 50, "unit": "%"}
